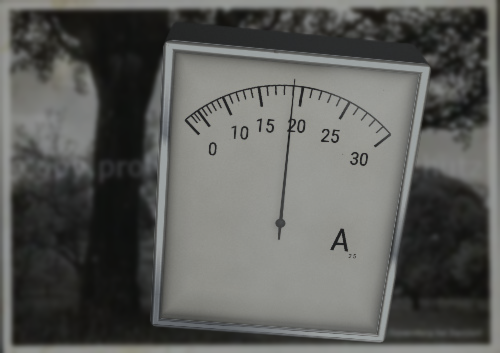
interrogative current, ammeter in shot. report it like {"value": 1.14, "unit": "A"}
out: {"value": 19, "unit": "A"}
